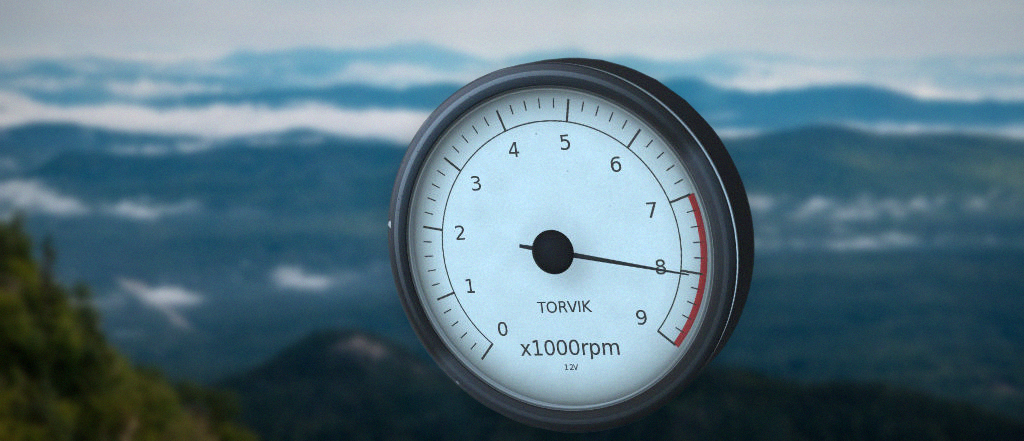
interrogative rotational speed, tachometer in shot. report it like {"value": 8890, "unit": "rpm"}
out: {"value": 8000, "unit": "rpm"}
